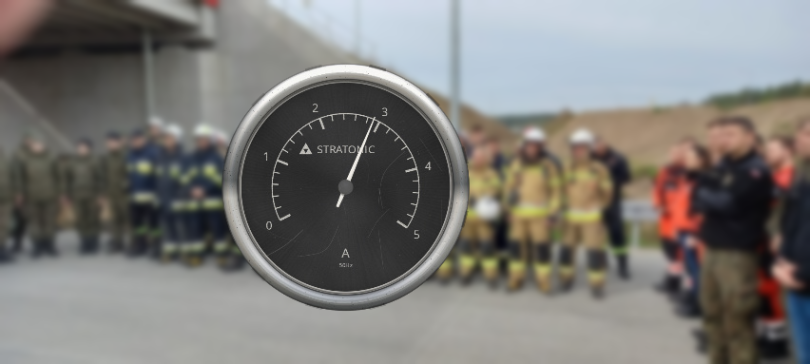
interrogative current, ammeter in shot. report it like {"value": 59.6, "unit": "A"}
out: {"value": 2.9, "unit": "A"}
